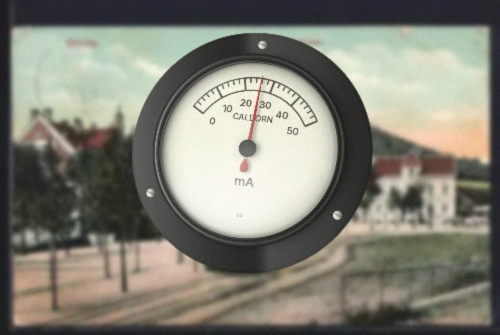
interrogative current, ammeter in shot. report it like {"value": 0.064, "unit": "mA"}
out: {"value": 26, "unit": "mA"}
